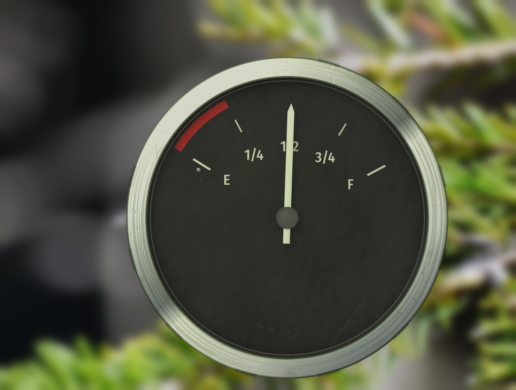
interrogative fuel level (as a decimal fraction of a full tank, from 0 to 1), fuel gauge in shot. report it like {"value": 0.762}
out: {"value": 0.5}
